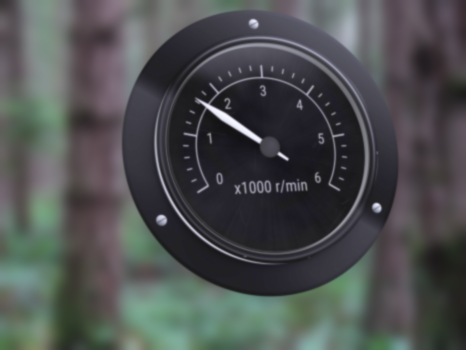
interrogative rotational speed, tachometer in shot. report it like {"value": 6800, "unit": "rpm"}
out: {"value": 1600, "unit": "rpm"}
